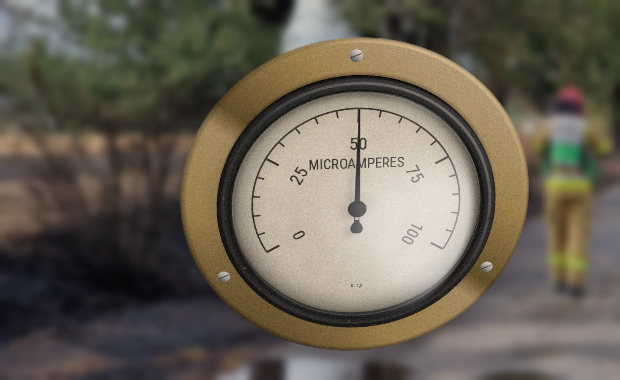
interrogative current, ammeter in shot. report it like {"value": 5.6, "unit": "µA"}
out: {"value": 50, "unit": "µA"}
